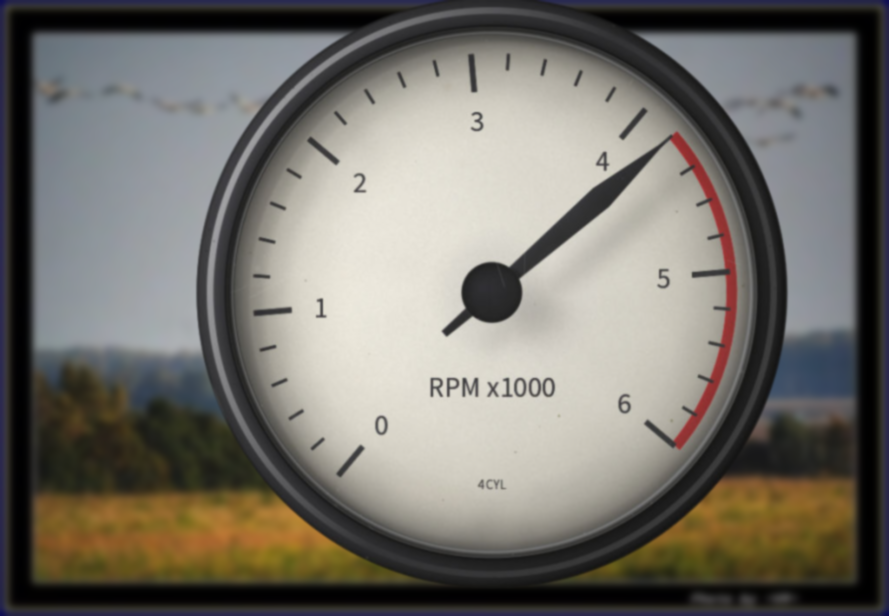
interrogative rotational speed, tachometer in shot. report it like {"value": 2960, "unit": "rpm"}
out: {"value": 4200, "unit": "rpm"}
